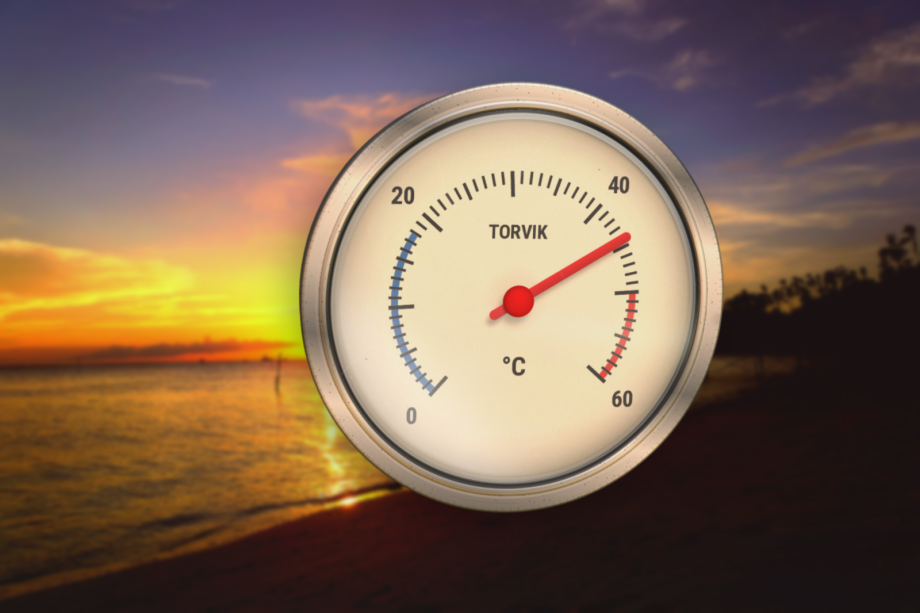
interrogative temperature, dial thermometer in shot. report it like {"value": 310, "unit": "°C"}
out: {"value": 44, "unit": "°C"}
